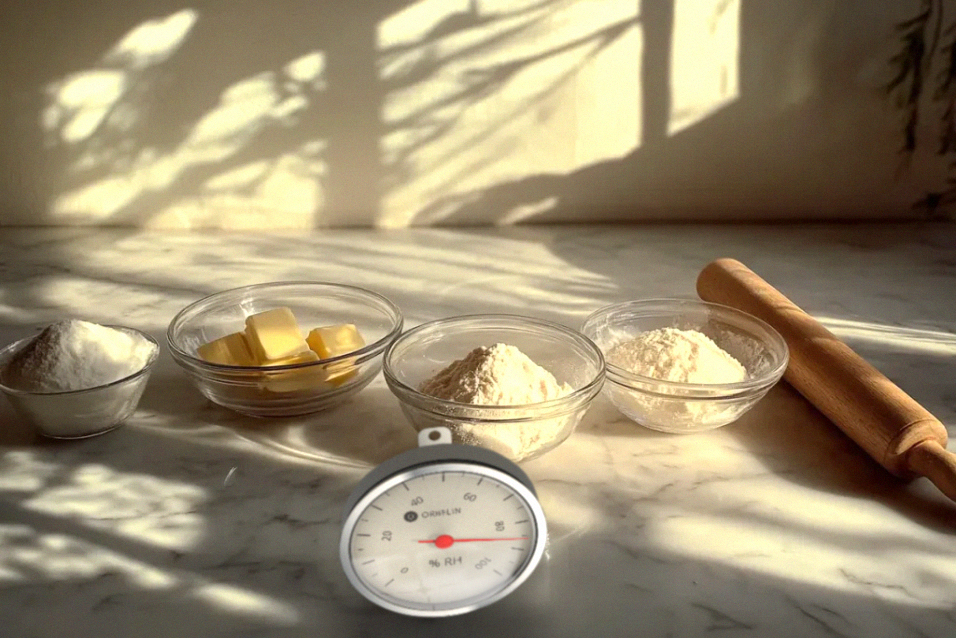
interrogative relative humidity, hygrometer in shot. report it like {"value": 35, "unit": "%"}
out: {"value": 85, "unit": "%"}
